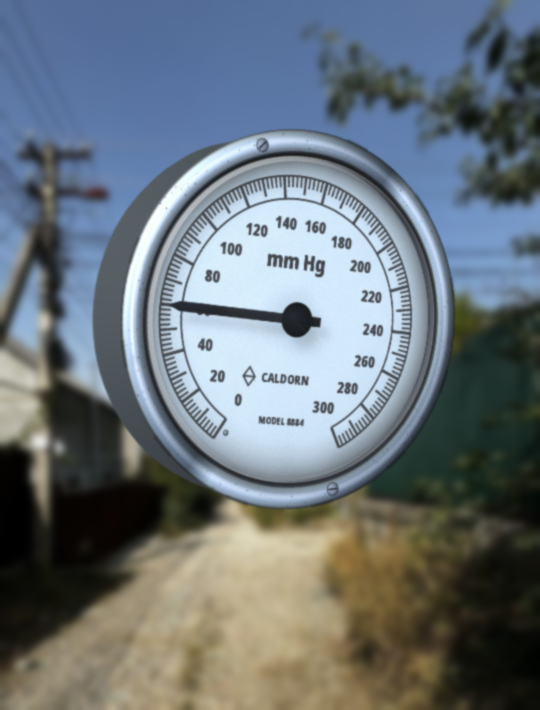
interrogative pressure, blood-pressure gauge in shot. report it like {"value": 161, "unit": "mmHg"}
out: {"value": 60, "unit": "mmHg"}
